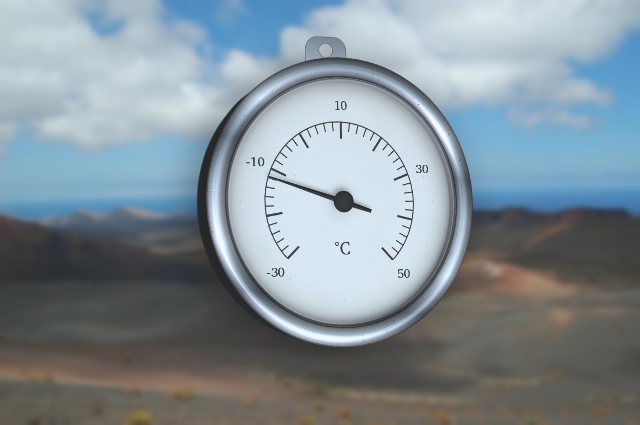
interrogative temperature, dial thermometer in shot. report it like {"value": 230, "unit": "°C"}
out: {"value": -12, "unit": "°C"}
